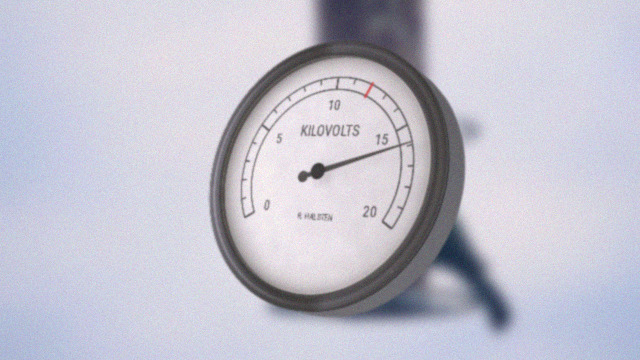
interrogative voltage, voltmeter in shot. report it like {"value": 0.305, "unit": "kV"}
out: {"value": 16, "unit": "kV"}
